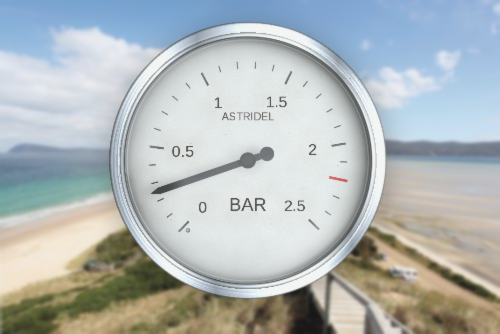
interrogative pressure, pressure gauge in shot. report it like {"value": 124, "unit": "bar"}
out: {"value": 0.25, "unit": "bar"}
